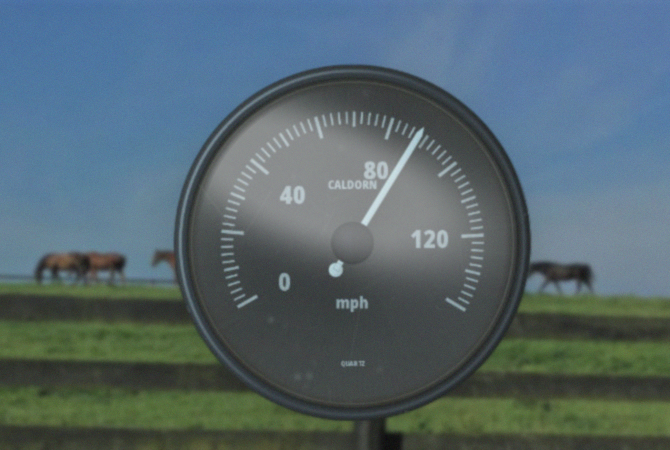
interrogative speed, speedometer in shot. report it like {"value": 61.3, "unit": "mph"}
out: {"value": 88, "unit": "mph"}
